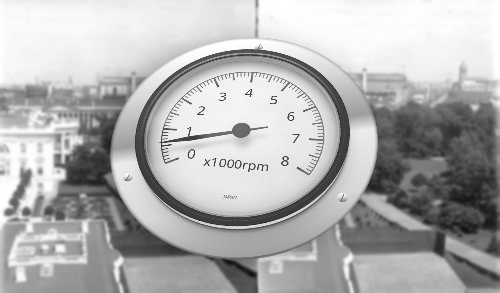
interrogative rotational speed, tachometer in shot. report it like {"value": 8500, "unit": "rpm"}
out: {"value": 500, "unit": "rpm"}
